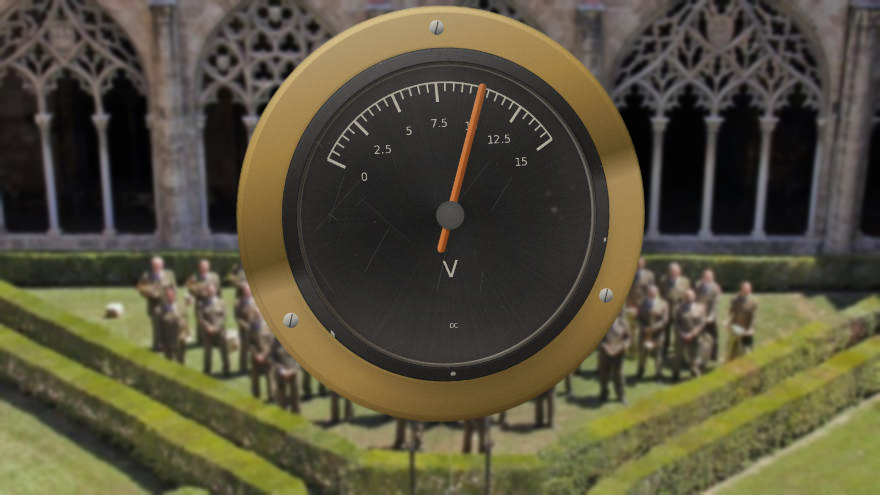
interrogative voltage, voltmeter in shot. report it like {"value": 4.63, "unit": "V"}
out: {"value": 10, "unit": "V"}
